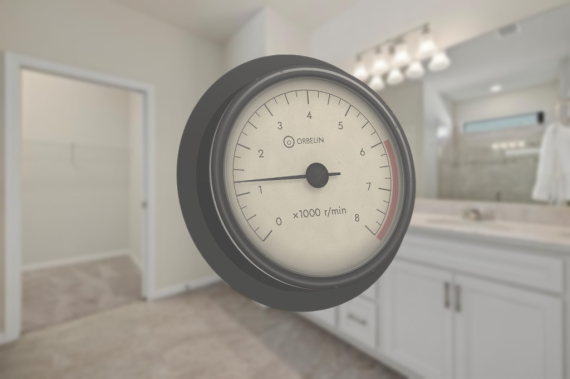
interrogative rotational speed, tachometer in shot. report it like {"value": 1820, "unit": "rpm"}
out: {"value": 1250, "unit": "rpm"}
